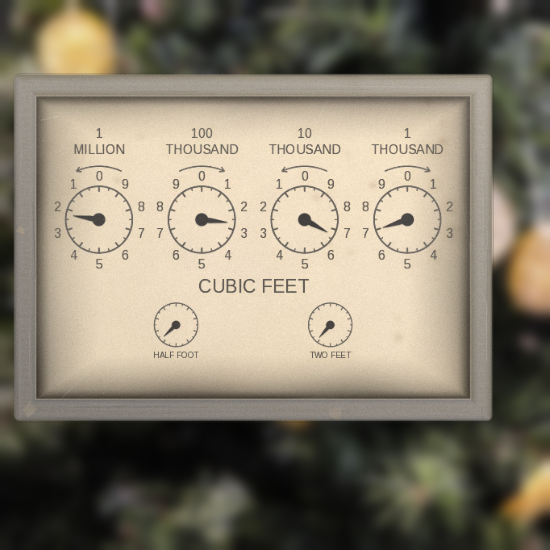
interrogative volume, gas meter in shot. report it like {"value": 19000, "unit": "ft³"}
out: {"value": 226700, "unit": "ft³"}
